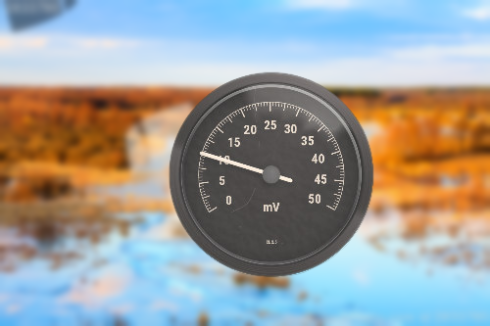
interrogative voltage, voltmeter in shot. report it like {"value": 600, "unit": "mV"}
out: {"value": 10, "unit": "mV"}
